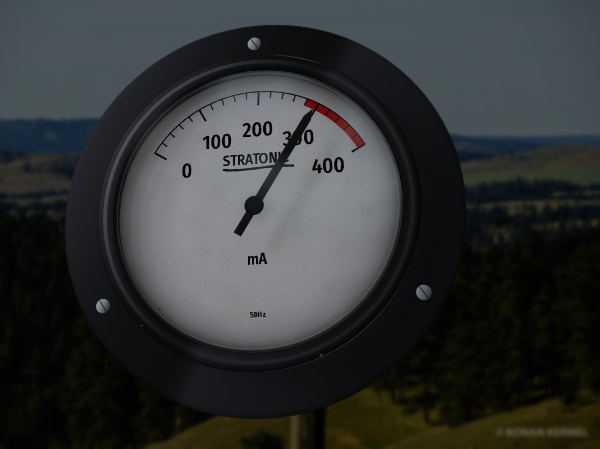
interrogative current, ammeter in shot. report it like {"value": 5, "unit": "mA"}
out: {"value": 300, "unit": "mA"}
